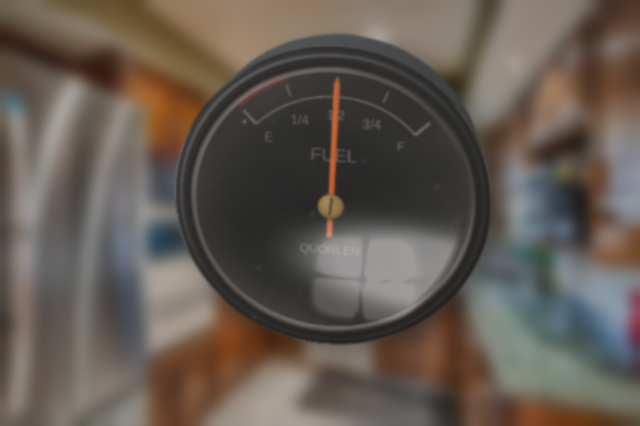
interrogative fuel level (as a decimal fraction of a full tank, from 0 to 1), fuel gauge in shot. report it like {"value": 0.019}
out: {"value": 0.5}
